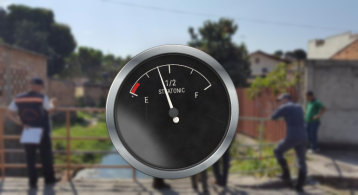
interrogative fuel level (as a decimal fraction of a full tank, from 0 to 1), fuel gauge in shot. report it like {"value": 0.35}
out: {"value": 0.375}
